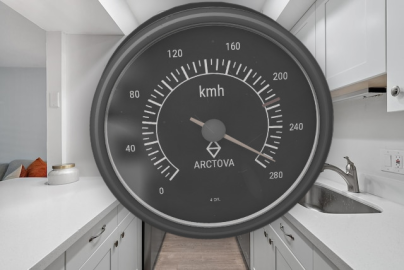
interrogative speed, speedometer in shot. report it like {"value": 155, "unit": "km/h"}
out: {"value": 270, "unit": "km/h"}
